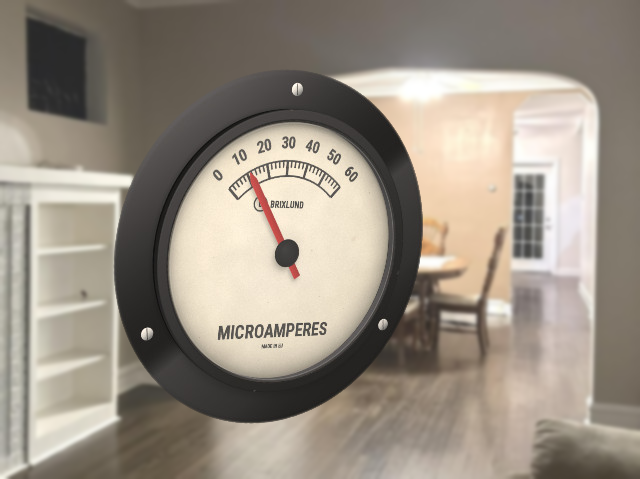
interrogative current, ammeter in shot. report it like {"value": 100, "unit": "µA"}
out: {"value": 10, "unit": "µA"}
